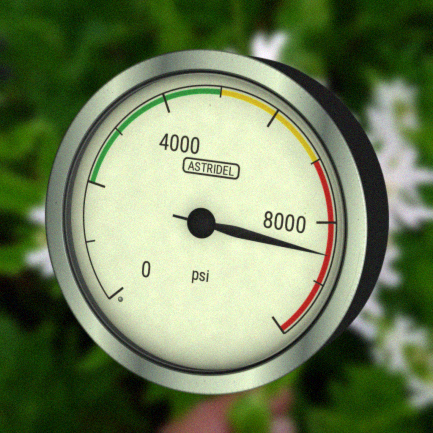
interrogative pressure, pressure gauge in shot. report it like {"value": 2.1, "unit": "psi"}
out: {"value": 8500, "unit": "psi"}
